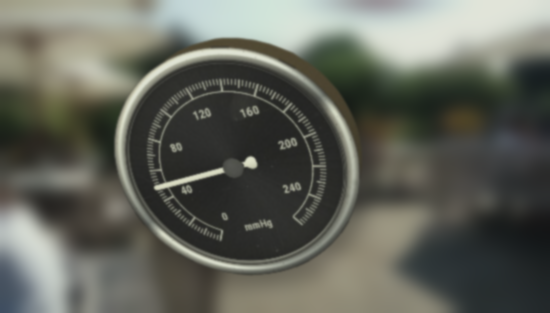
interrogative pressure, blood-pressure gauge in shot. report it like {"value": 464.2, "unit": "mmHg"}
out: {"value": 50, "unit": "mmHg"}
